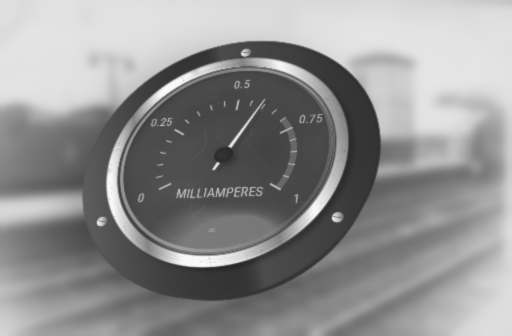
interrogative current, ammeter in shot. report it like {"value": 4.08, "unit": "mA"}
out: {"value": 0.6, "unit": "mA"}
